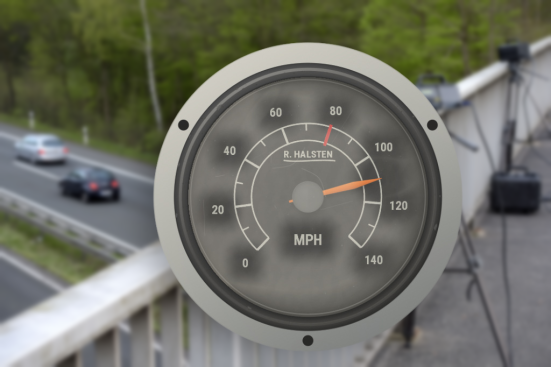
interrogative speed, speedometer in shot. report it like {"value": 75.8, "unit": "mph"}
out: {"value": 110, "unit": "mph"}
